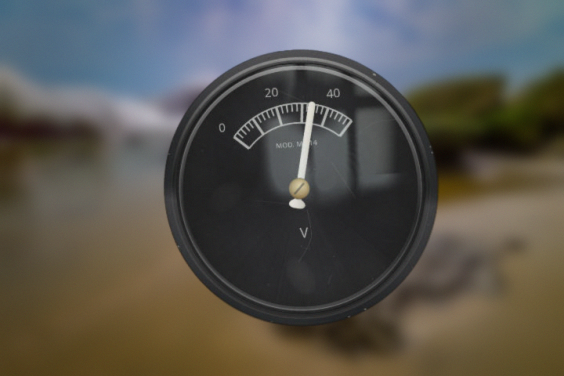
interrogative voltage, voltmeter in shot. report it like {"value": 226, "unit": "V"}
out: {"value": 34, "unit": "V"}
